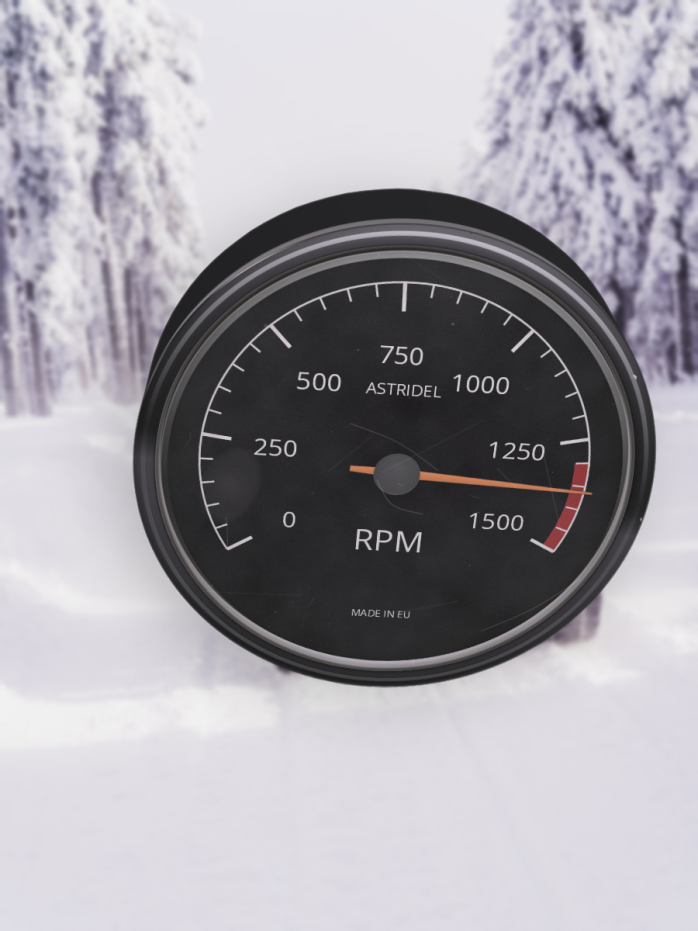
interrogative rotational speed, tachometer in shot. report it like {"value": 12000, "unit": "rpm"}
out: {"value": 1350, "unit": "rpm"}
